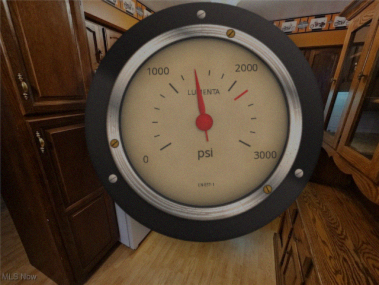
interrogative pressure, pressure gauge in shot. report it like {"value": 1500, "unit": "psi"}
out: {"value": 1400, "unit": "psi"}
